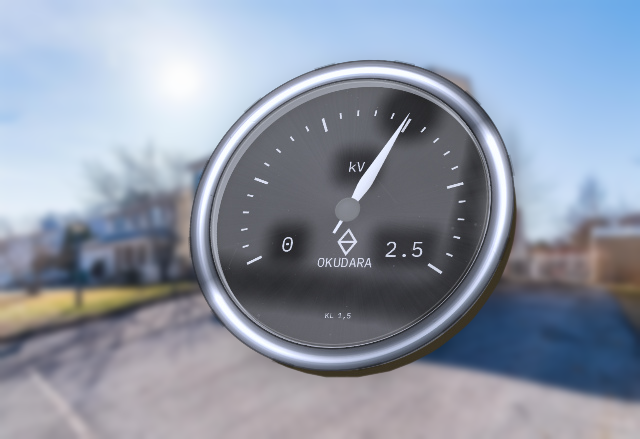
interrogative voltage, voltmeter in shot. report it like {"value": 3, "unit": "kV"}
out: {"value": 1.5, "unit": "kV"}
